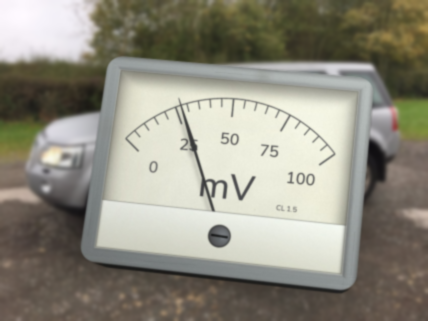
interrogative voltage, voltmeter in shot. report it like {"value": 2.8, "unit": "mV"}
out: {"value": 27.5, "unit": "mV"}
